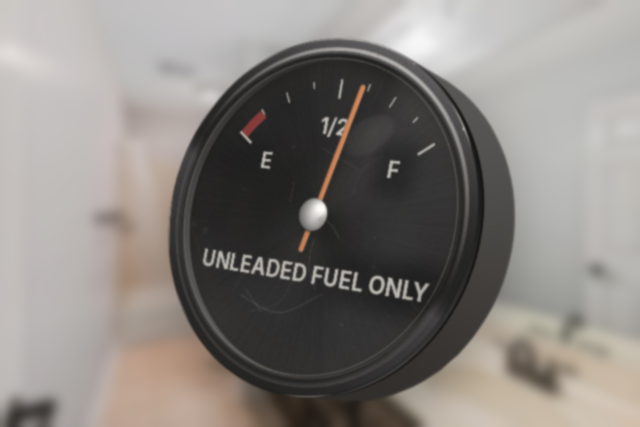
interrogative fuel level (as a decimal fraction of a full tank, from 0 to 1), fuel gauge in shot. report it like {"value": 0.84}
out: {"value": 0.625}
